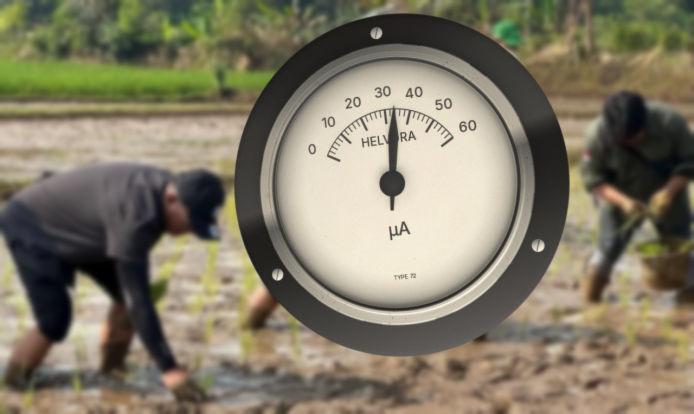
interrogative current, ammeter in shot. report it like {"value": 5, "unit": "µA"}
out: {"value": 34, "unit": "µA"}
